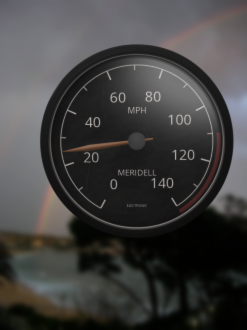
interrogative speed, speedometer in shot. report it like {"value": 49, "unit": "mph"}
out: {"value": 25, "unit": "mph"}
